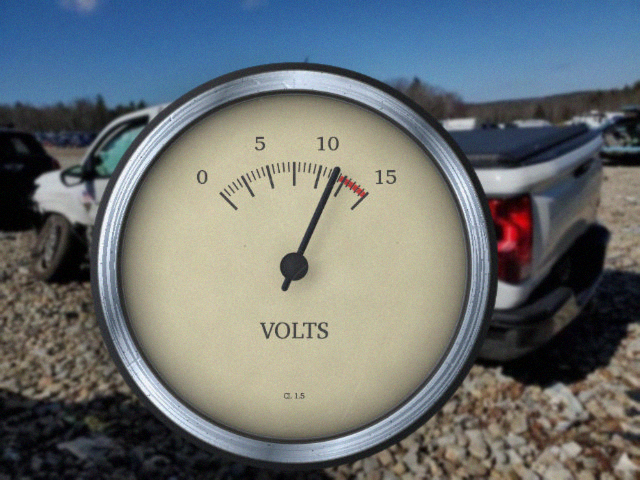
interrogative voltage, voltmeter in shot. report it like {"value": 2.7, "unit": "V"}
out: {"value": 11.5, "unit": "V"}
